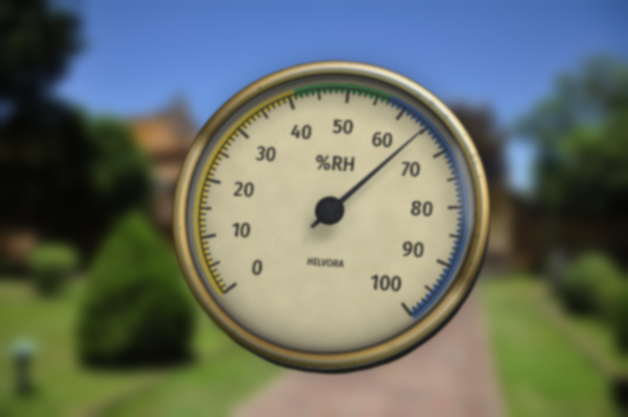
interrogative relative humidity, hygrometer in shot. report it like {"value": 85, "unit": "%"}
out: {"value": 65, "unit": "%"}
